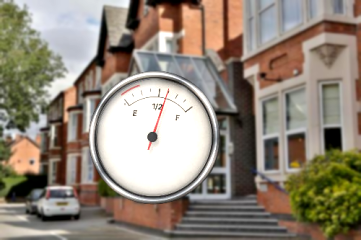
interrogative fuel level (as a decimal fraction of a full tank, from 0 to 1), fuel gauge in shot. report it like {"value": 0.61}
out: {"value": 0.625}
